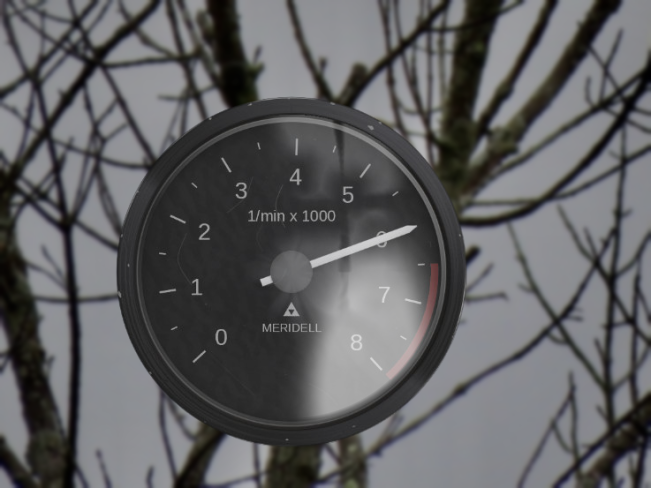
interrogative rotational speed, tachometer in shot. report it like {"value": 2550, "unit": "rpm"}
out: {"value": 6000, "unit": "rpm"}
